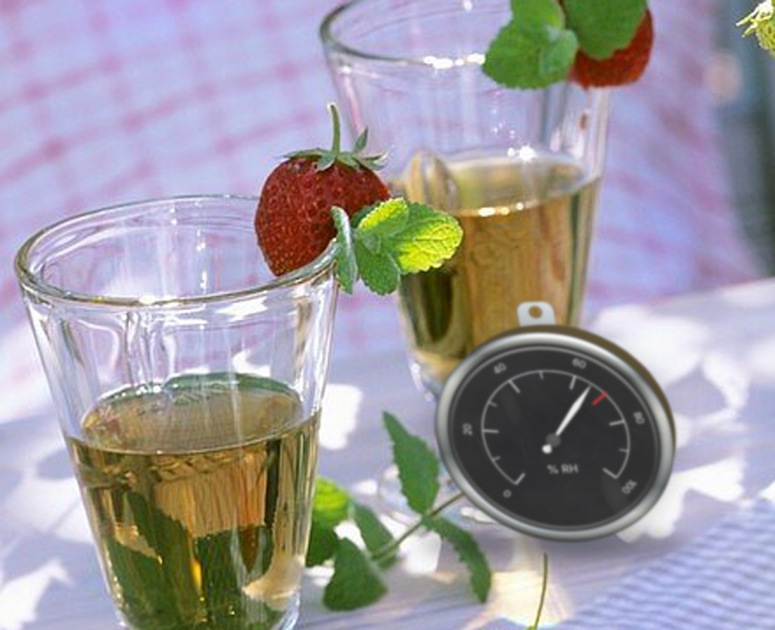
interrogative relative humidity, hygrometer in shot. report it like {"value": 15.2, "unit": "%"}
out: {"value": 65, "unit": "%"}
